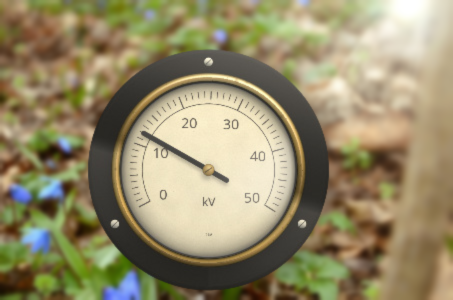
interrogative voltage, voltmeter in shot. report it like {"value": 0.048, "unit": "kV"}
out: {"value": 12, "unit": "kV"}
